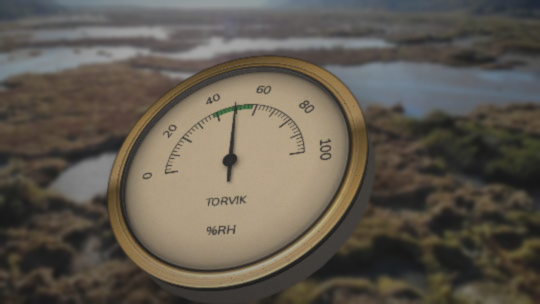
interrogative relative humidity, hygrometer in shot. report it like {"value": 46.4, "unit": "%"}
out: {"value": 50, "unit": "%"}
